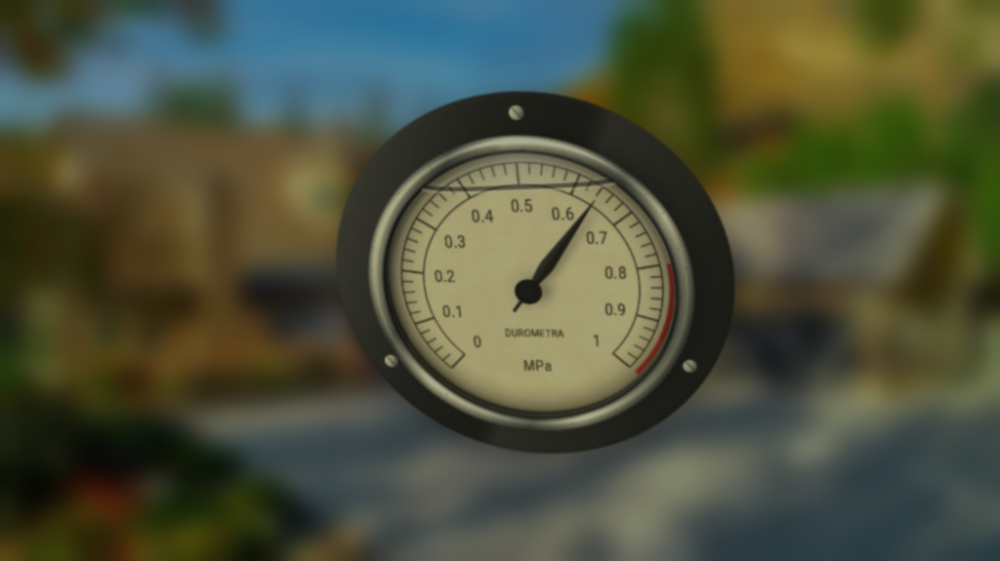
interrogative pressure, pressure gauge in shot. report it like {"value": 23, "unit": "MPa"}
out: {"value": 0.64, "unit": "MPa"}
